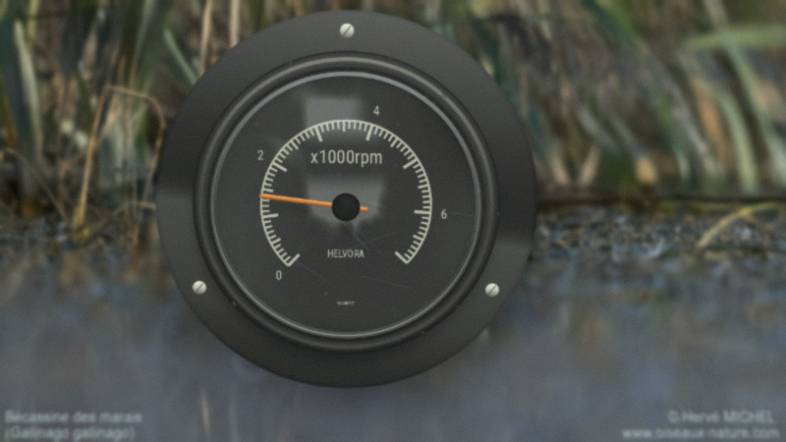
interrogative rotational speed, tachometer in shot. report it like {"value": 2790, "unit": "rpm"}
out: {"value": 1400, "unit": "rpm"}
